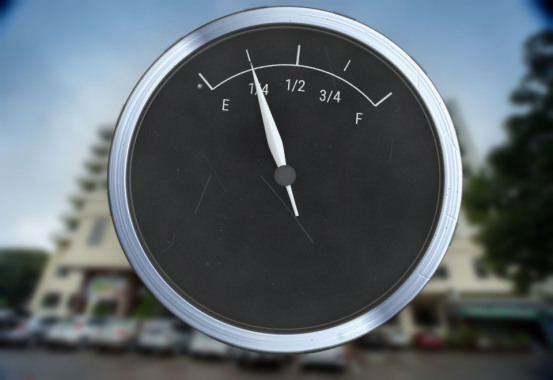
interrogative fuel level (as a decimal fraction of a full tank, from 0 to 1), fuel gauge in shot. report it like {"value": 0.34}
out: {"value": 0.25}
